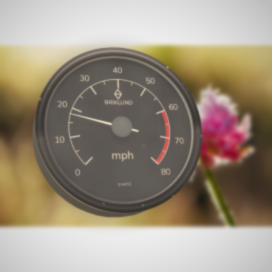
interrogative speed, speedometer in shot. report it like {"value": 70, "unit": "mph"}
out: {"value": 17.5, "unit": "mph"}
